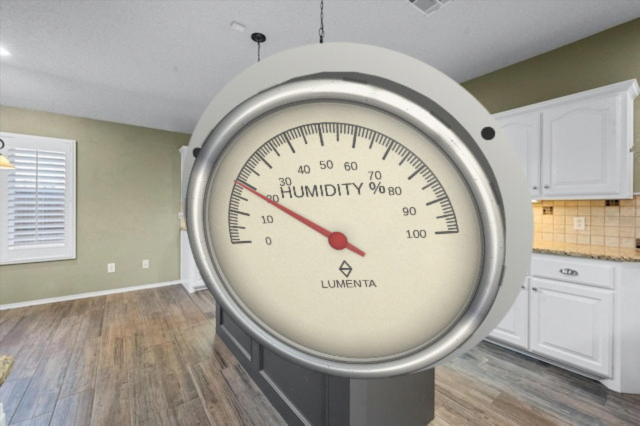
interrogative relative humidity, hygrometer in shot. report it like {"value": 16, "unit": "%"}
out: {"value": 20, "unit": "%"}
